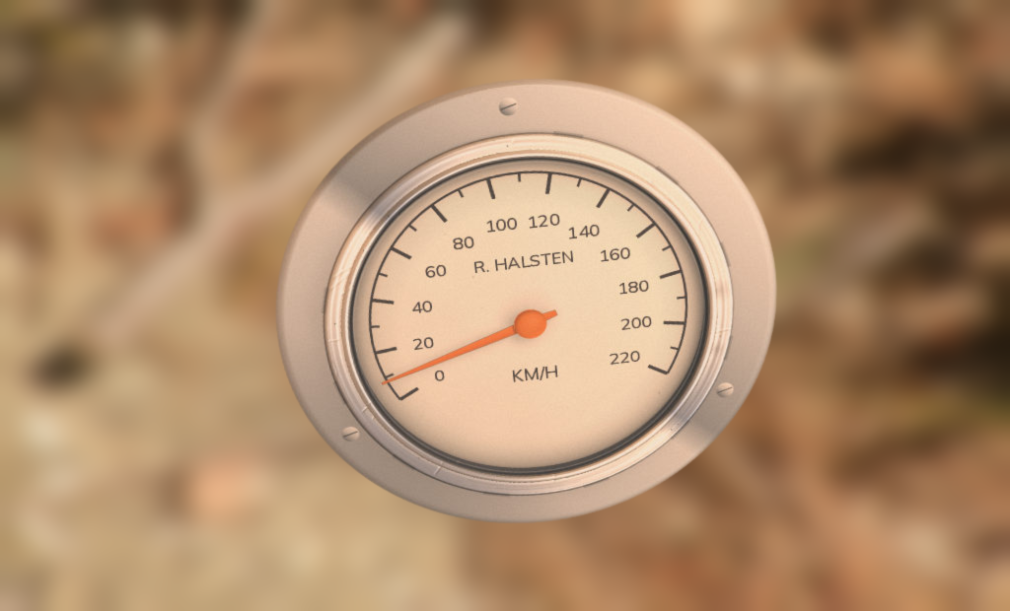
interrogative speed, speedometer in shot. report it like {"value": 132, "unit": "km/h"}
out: {"value": 10, "unit": "km/h"}
